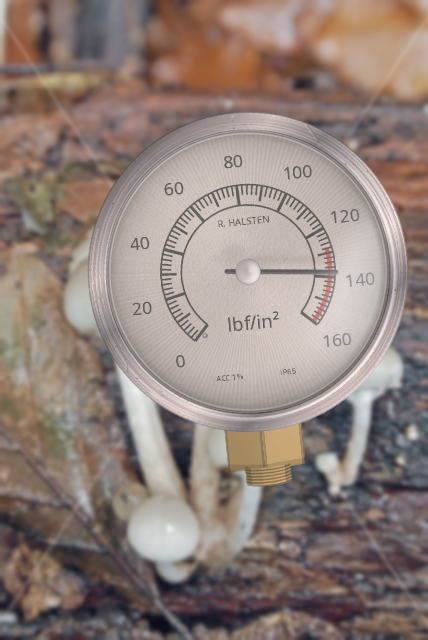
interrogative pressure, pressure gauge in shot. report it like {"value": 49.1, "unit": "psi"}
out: {"value": 138, "unit": "psi"}
